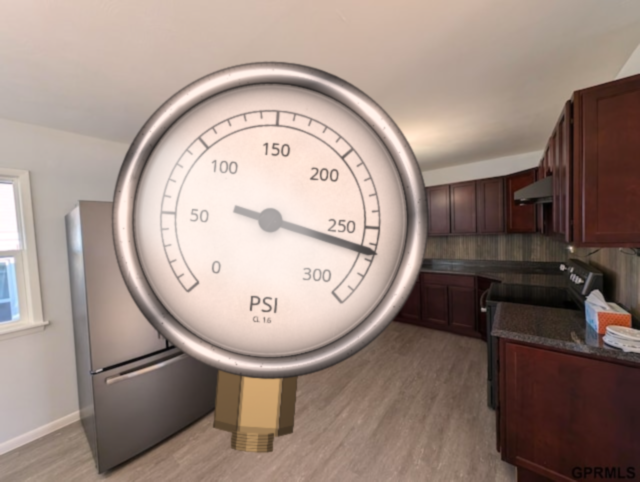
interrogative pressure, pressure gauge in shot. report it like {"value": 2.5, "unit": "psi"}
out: {"value": 265, "unit": "psi"}
